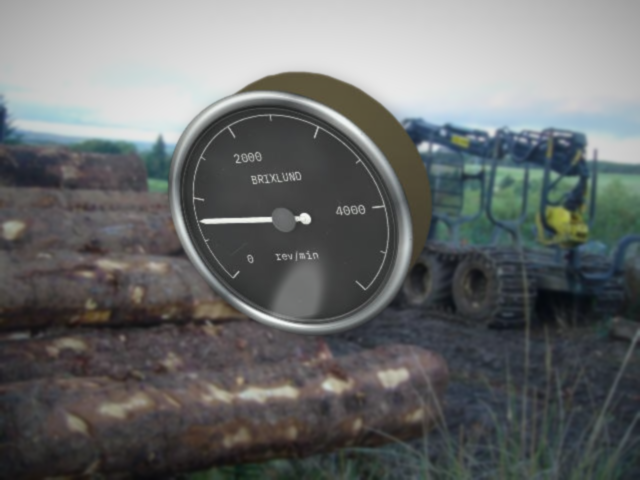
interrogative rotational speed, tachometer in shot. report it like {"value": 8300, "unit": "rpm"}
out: {"value": 750, "unit": "rpm"}
